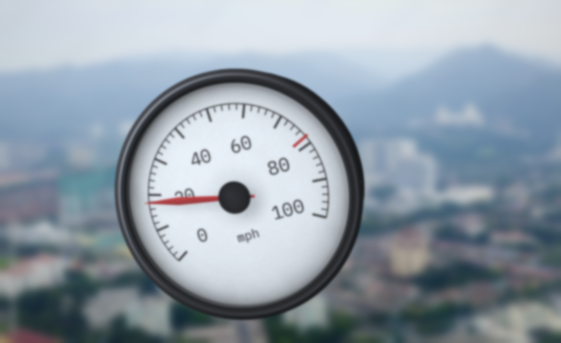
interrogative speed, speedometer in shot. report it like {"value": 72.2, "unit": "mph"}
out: {"value": 18, "unit": "mph"}
